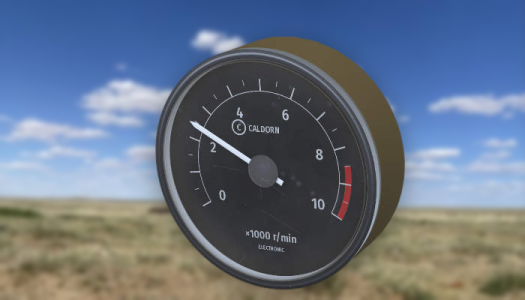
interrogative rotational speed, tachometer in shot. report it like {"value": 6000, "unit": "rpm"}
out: {"value": 2500, "unit": "rpm"}
